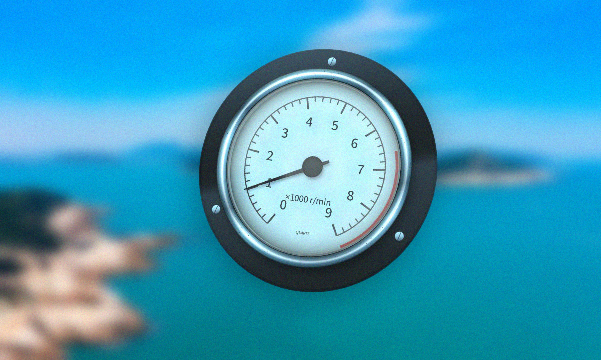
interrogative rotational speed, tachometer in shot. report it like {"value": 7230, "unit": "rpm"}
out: {"value": 1000, "unit": "rpm"}
